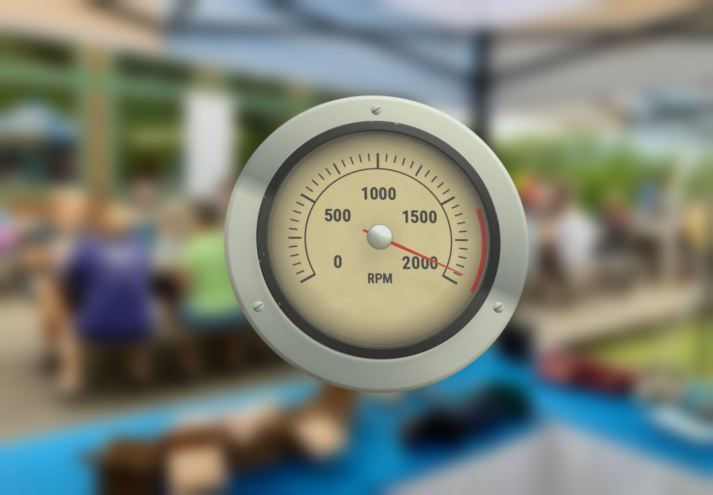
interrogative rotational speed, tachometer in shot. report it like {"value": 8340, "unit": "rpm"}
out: {"value": 1950, "unit": "rpm"}
